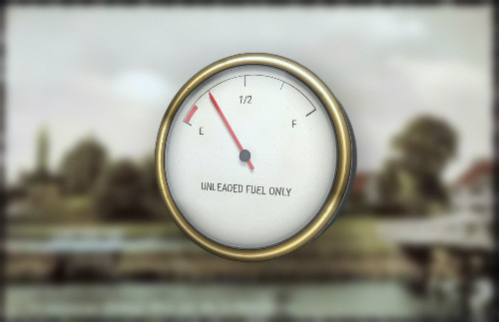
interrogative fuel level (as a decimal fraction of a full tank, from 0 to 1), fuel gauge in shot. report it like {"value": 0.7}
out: {"value": 0.25}
